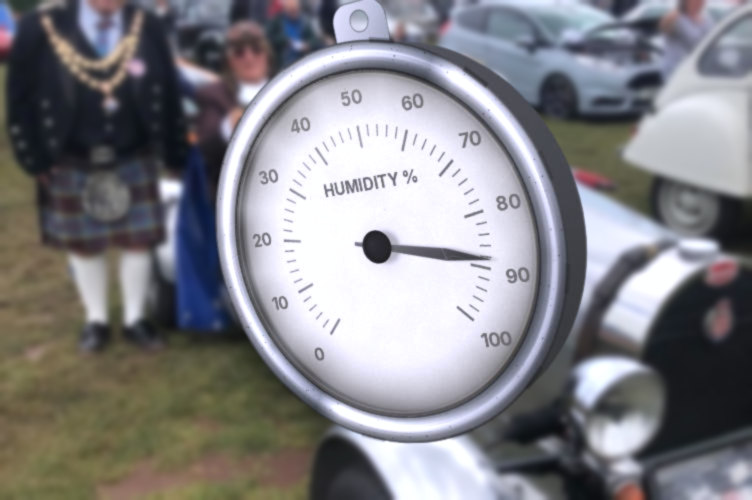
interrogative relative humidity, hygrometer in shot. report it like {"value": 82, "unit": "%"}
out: {"value": 88, "unit": "%"}
